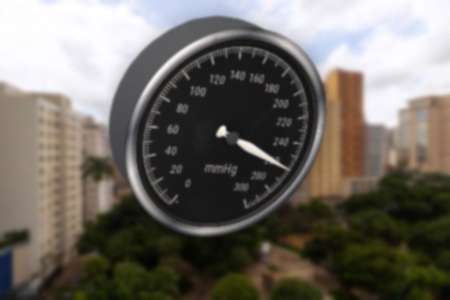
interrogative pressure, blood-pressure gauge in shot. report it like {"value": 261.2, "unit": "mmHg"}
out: {"value": 260, "unit": "mmHg"}
